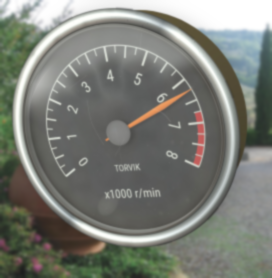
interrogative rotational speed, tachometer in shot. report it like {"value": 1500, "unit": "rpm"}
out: {"value": 6250, "unit": "rpm"}
